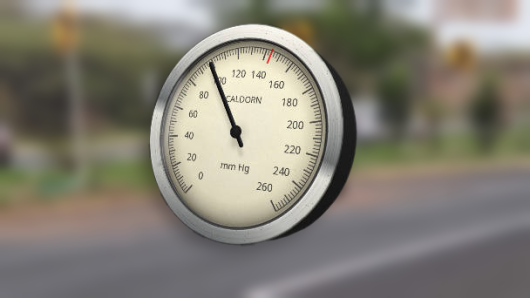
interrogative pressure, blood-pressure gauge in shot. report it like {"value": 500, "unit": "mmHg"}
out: {"value": 100, "unit": "mmHg"}
